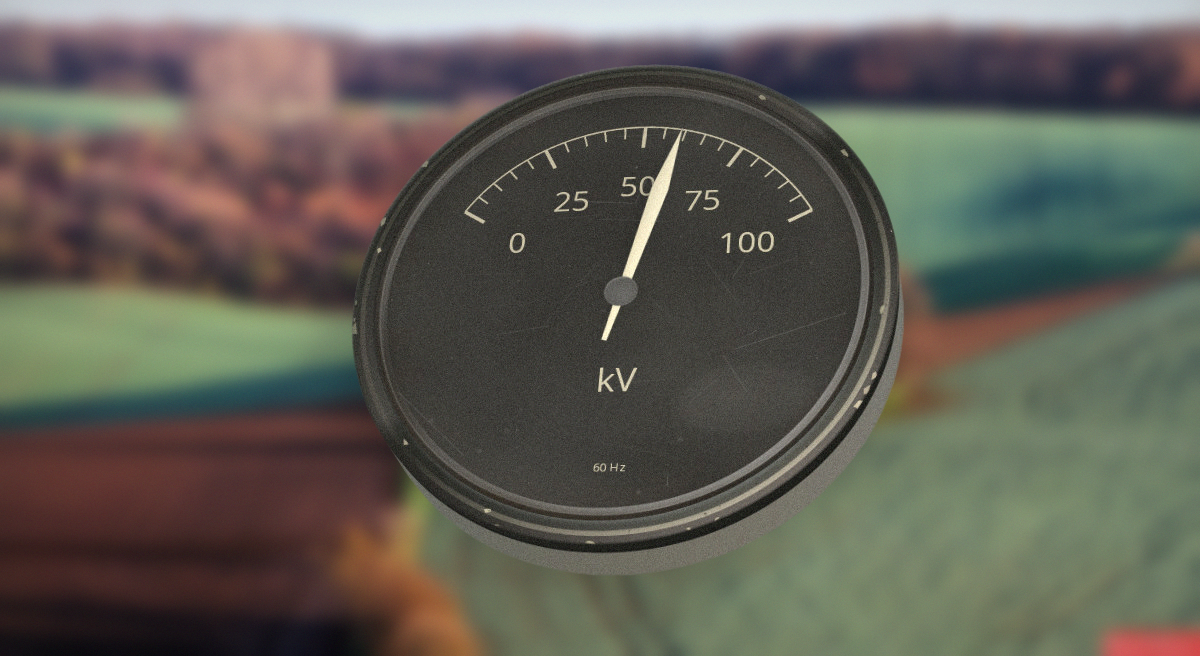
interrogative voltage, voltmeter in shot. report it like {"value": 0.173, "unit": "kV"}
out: {"value": 60, "unit": "kV"}
